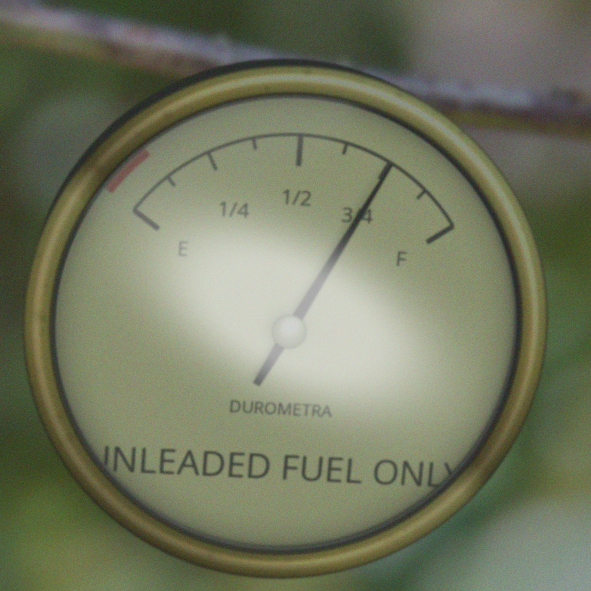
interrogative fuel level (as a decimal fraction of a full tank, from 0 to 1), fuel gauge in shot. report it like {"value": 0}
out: {"value": 0.75}
